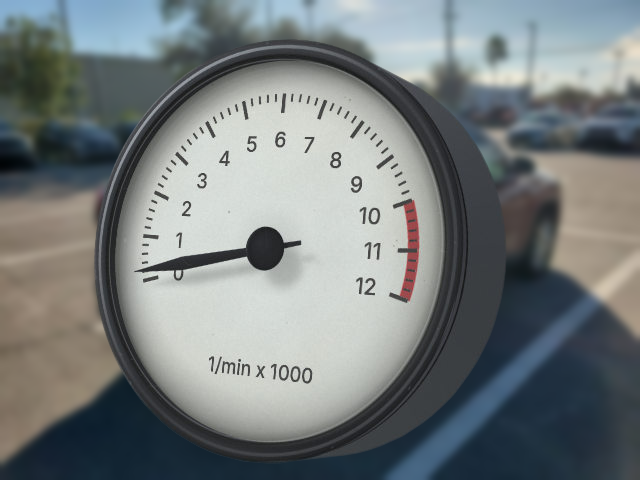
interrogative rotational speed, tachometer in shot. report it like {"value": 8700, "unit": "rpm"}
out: {"value": 200, "unit": "rpm"}
